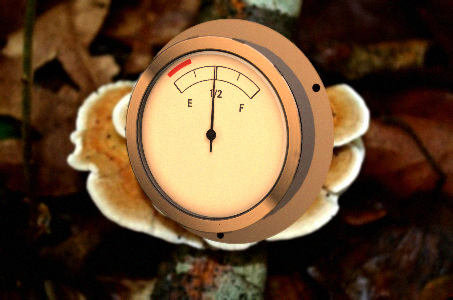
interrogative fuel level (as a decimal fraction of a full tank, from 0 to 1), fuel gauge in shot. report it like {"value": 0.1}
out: {"value": 0.5}
